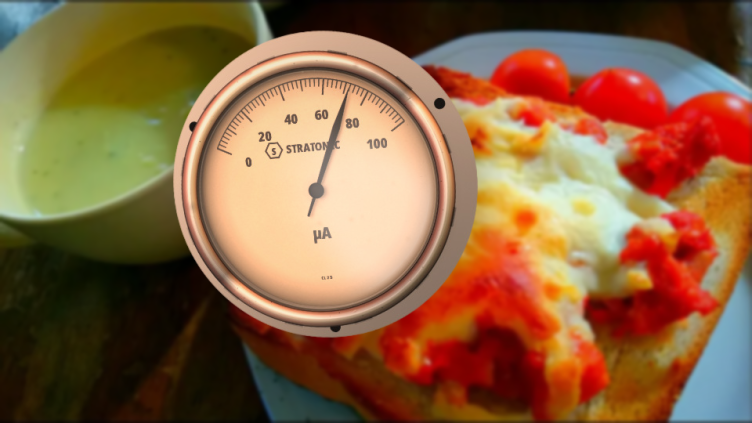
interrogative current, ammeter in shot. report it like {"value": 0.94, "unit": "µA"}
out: {"value": 72, "unit": "µA"}
